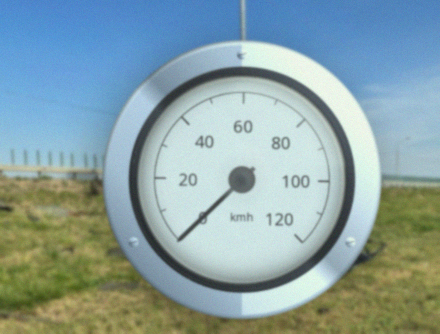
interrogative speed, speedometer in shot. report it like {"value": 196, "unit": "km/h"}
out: {"value": 0, "unit": "km/h"}
